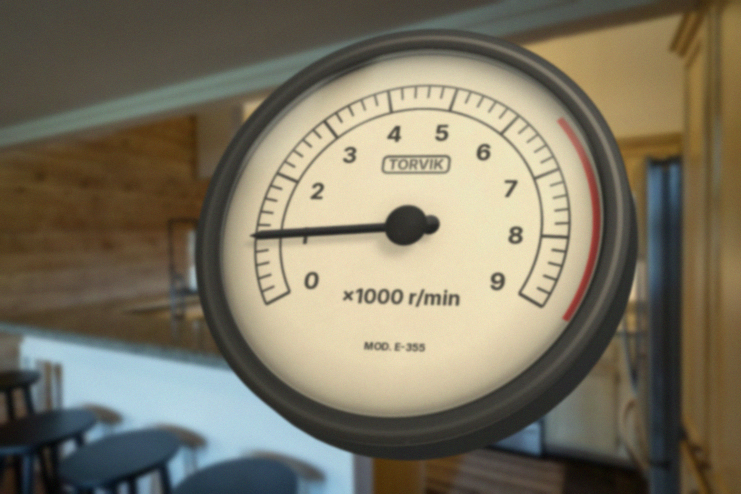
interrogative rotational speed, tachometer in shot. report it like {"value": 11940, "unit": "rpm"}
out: {"value": 1000, "unit": "rpm"}
